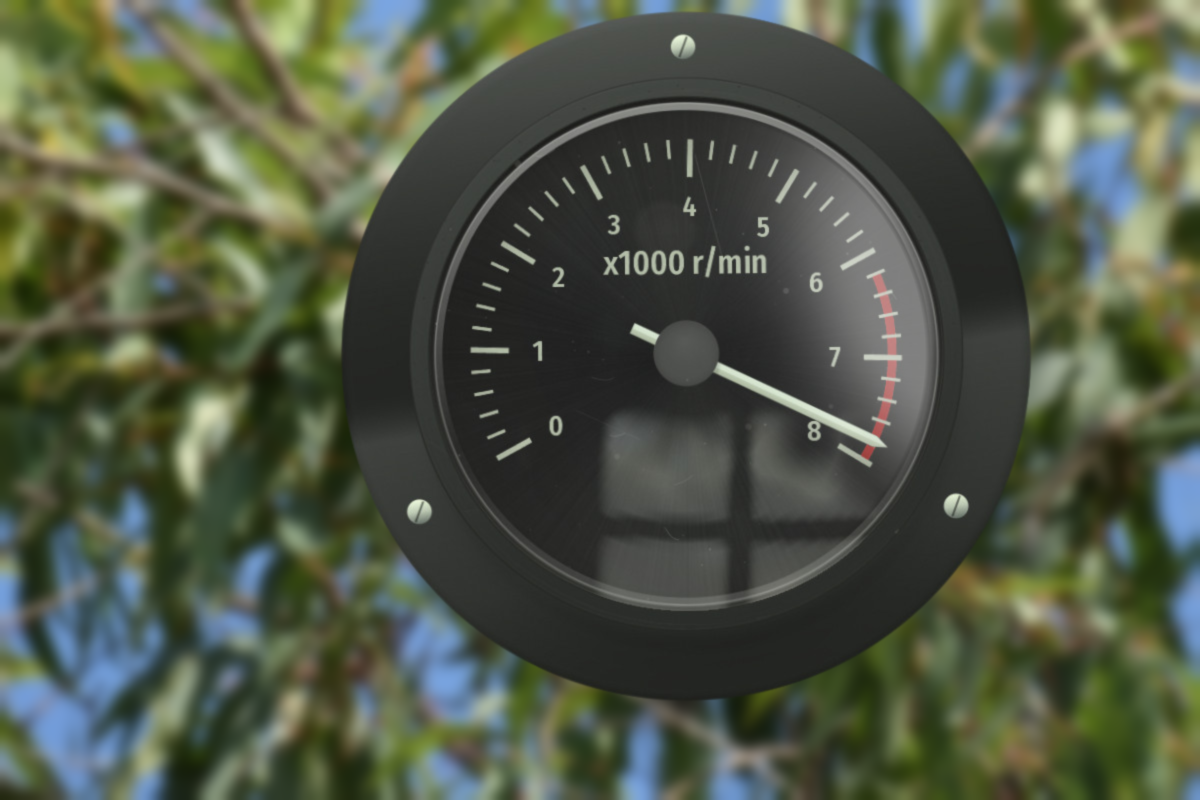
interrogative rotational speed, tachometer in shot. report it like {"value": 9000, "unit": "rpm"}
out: {"value": 7800, "unit": "rpm"}
